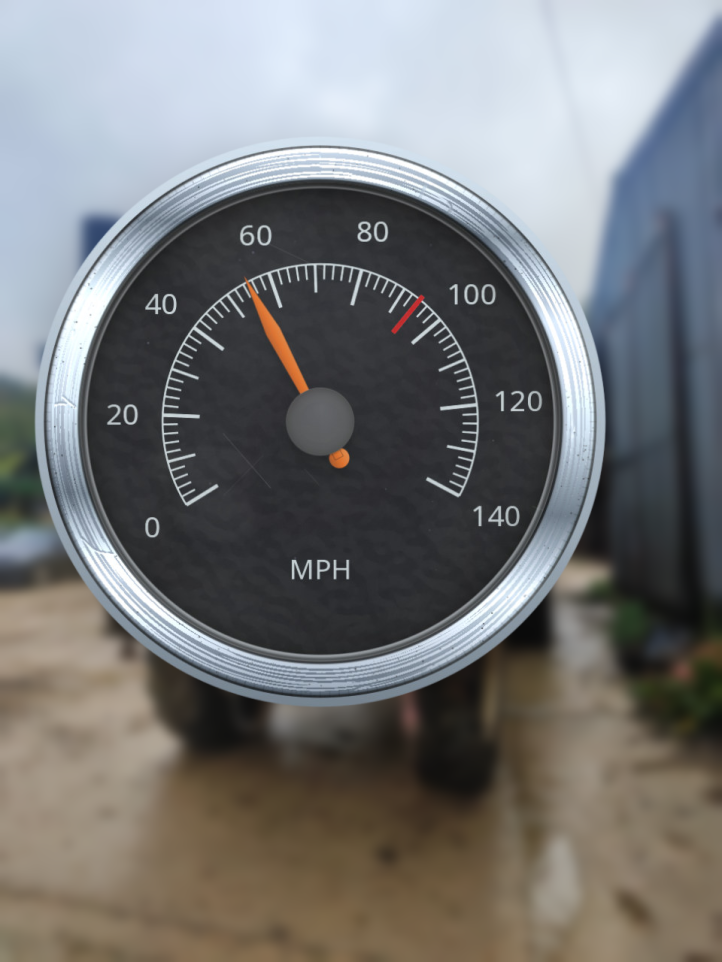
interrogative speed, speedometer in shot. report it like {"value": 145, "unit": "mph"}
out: {"value": 55, "unit": "mph"}
